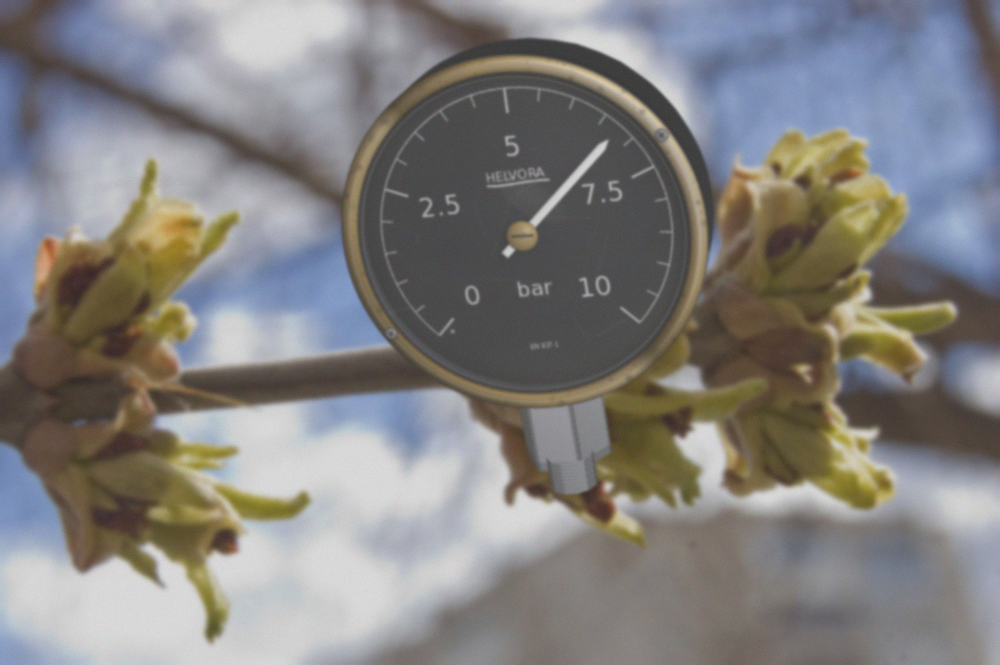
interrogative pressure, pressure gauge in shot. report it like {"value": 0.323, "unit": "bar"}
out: {"value": 6.75, "unit": "bar"}
